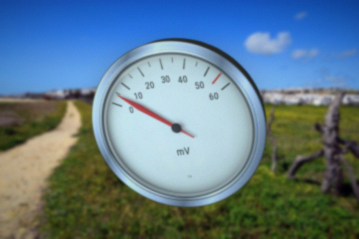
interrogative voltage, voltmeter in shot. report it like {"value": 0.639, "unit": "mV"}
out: {"value": 5, "unit": "mV"}
